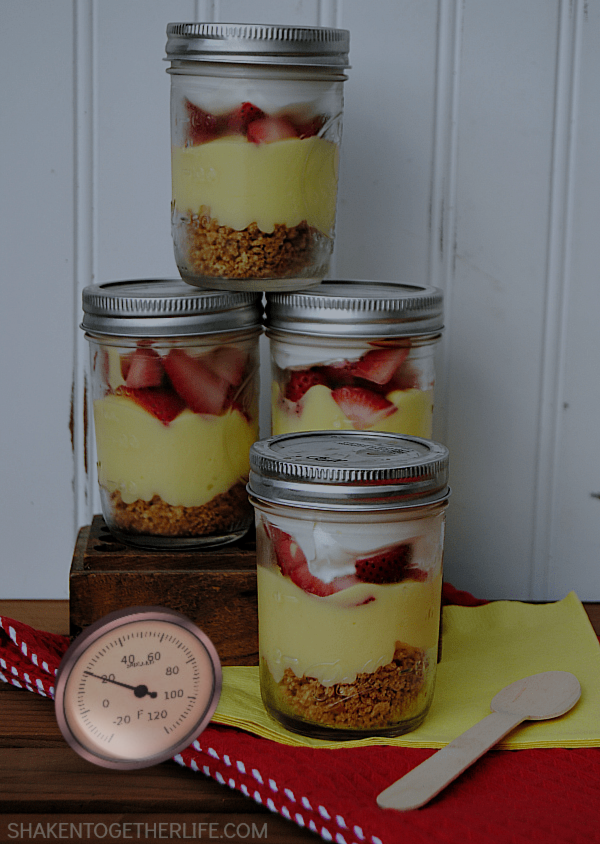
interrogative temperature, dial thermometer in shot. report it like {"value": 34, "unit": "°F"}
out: {"value": 20, "unit": "°F"}
